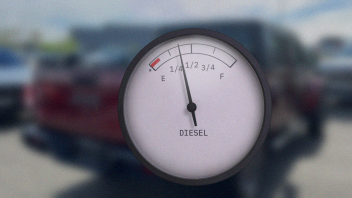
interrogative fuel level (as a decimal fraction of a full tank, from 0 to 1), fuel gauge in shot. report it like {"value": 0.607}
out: {"value": 0.375}
